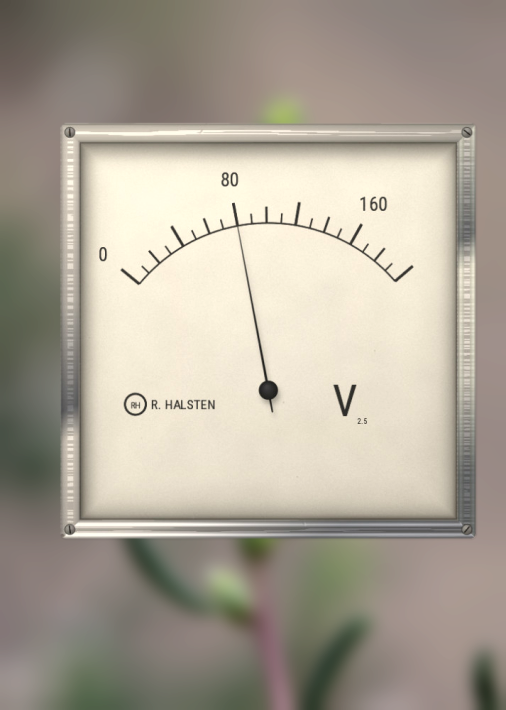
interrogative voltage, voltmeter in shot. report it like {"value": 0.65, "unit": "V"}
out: {"value": 80, "unit": "V"}
